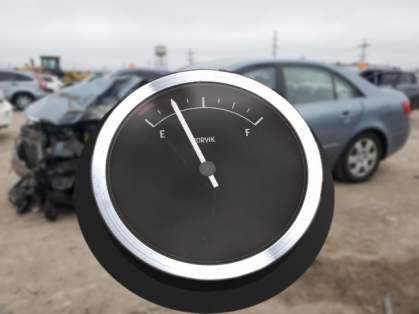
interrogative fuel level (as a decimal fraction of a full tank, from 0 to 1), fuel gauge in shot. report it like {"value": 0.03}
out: {"value": 0.25}
